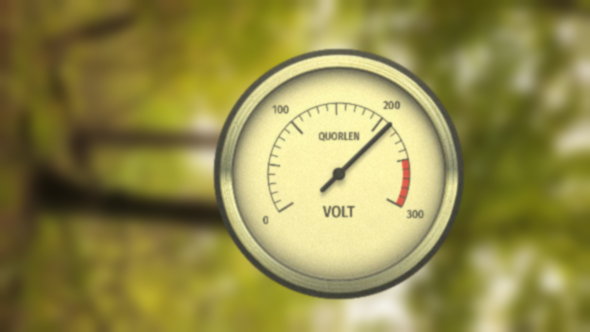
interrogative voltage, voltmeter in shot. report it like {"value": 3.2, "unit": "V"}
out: {"value": 210, "unit": "V"}
